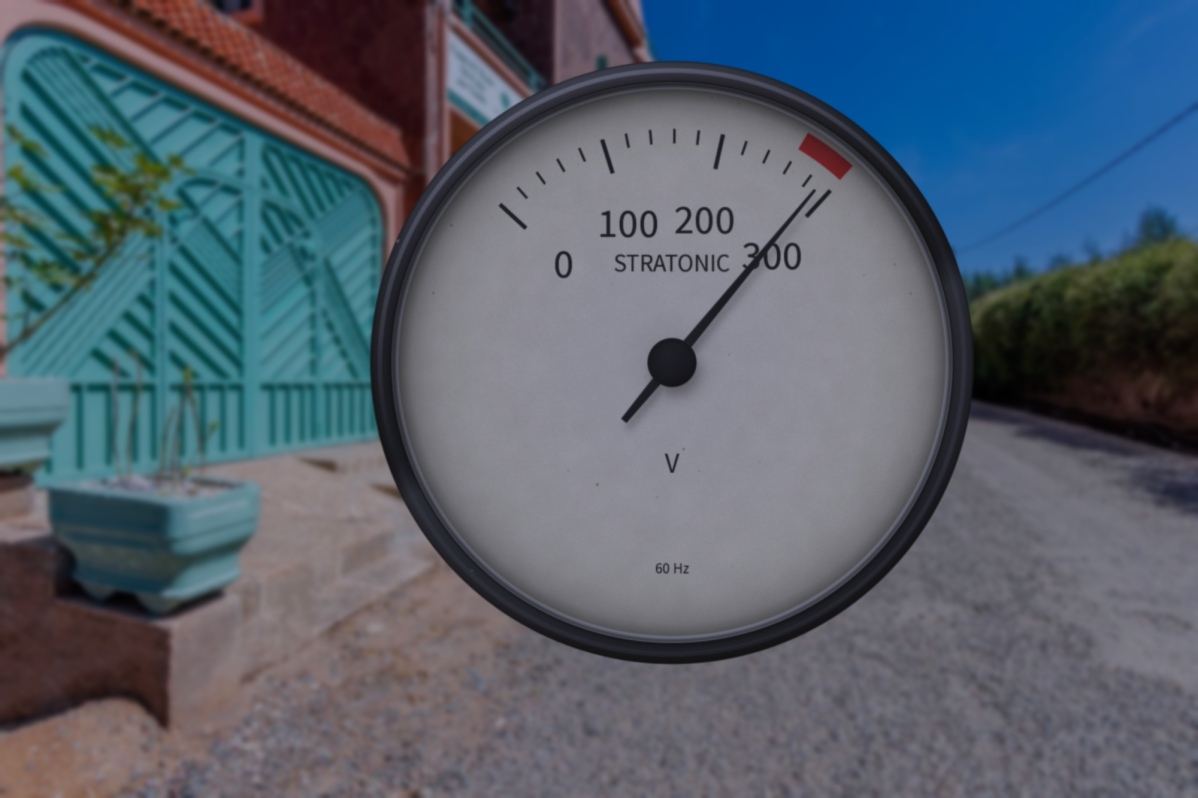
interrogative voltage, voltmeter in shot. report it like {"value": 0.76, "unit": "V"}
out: {"value": 290, "unit": "V"}
